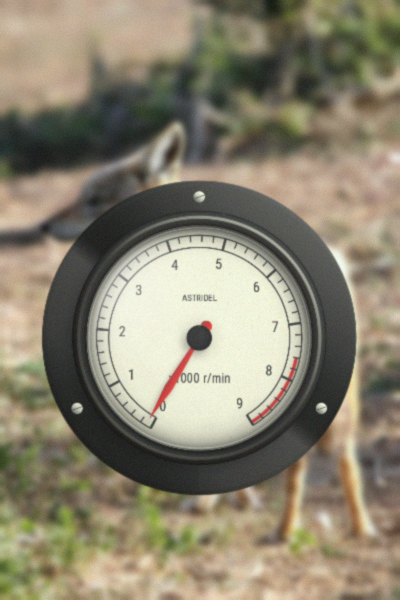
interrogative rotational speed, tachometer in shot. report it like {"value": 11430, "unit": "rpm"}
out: {"value": 100, "unit": "rpm"}
